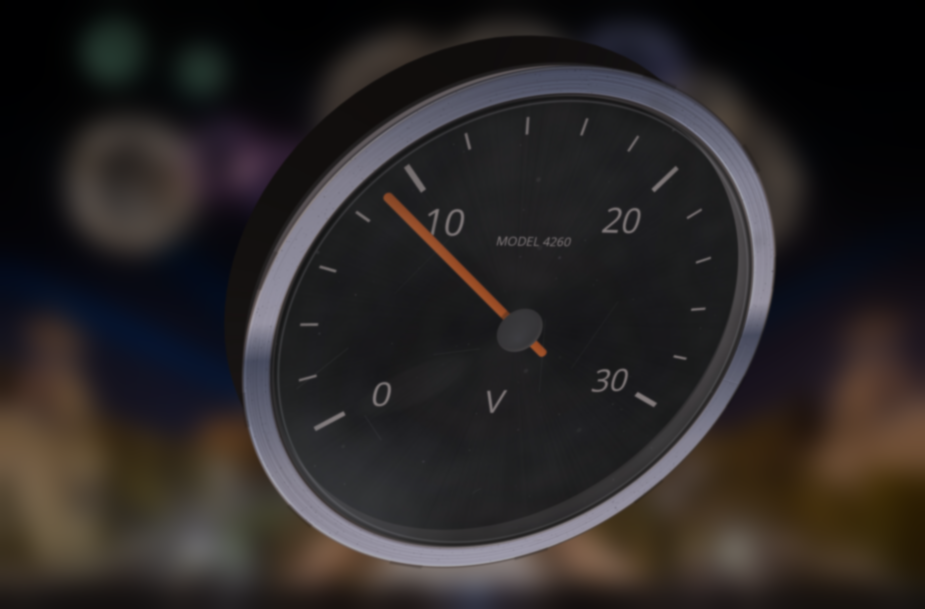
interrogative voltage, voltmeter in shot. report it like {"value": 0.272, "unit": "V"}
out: {"value": 9, "unit": "V"}
